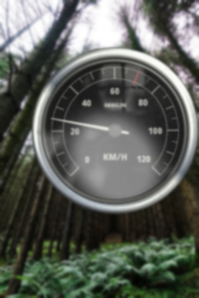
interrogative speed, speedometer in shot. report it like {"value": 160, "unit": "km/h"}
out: {"value": 25, "unit": "km/h"}
